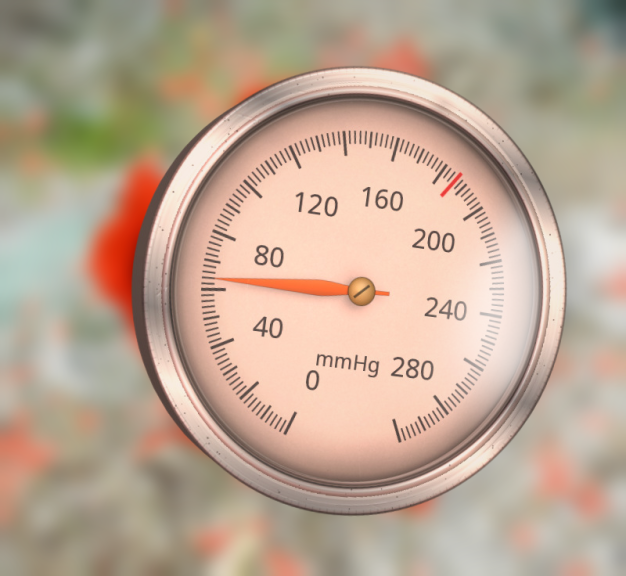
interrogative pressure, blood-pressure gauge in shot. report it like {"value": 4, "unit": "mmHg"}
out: {"value": 64, "unit": "mmHg"}
